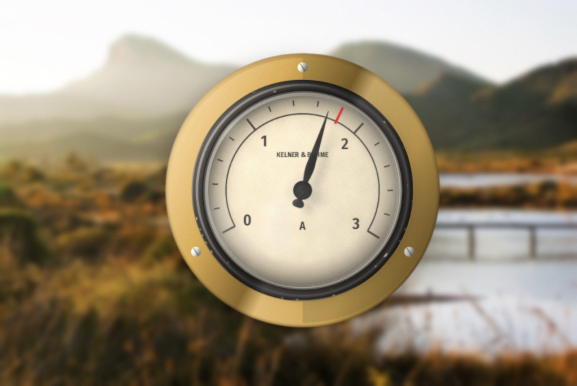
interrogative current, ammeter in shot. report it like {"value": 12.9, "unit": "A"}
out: {"value": 1.7, "unit": "A"}
